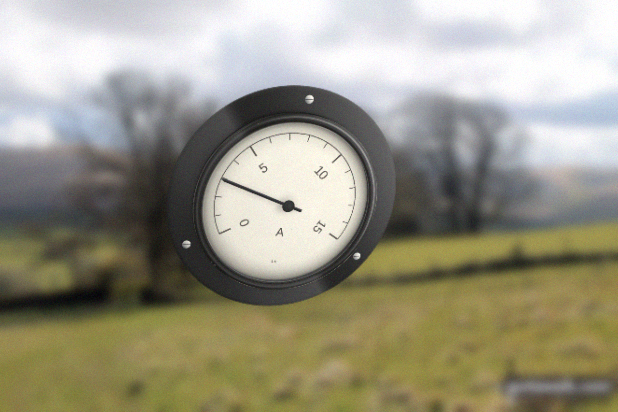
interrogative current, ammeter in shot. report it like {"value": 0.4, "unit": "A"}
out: {"value": 3, "unit": "A"}
